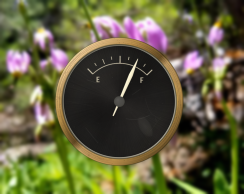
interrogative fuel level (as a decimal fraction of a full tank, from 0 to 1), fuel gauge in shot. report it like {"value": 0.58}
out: {"value": 0.75}
